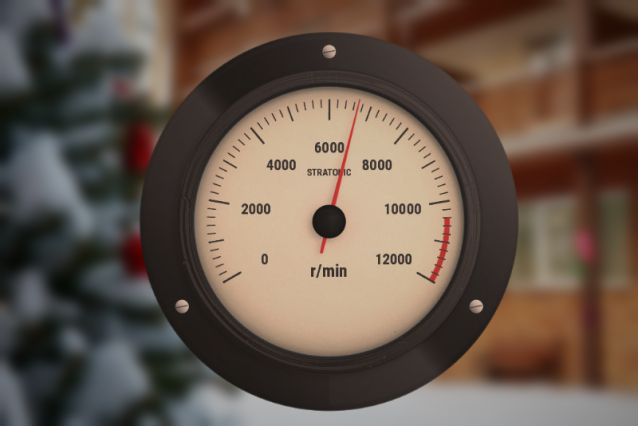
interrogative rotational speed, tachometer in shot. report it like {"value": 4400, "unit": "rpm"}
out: {"value": 6700, "unit": "rpm"}
